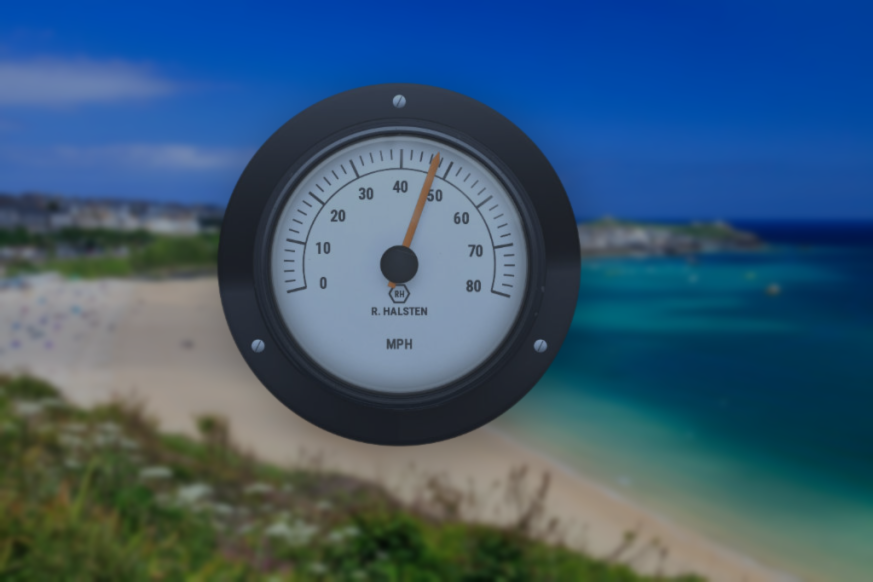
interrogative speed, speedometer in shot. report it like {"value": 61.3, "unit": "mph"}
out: {"value": 47, "unit": "mph"}
